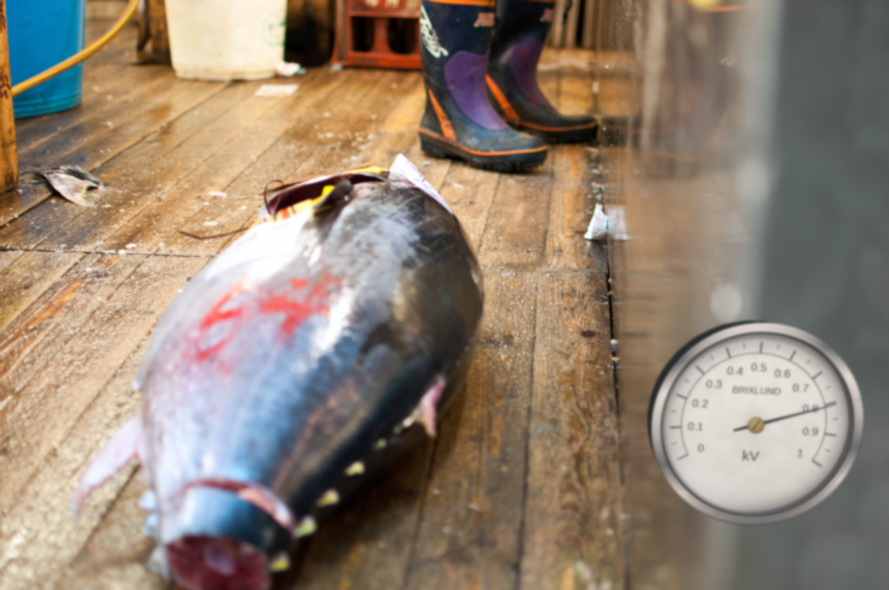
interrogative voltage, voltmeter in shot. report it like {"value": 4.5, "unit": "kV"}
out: {"value": 0.8, "unit": "kV"}
